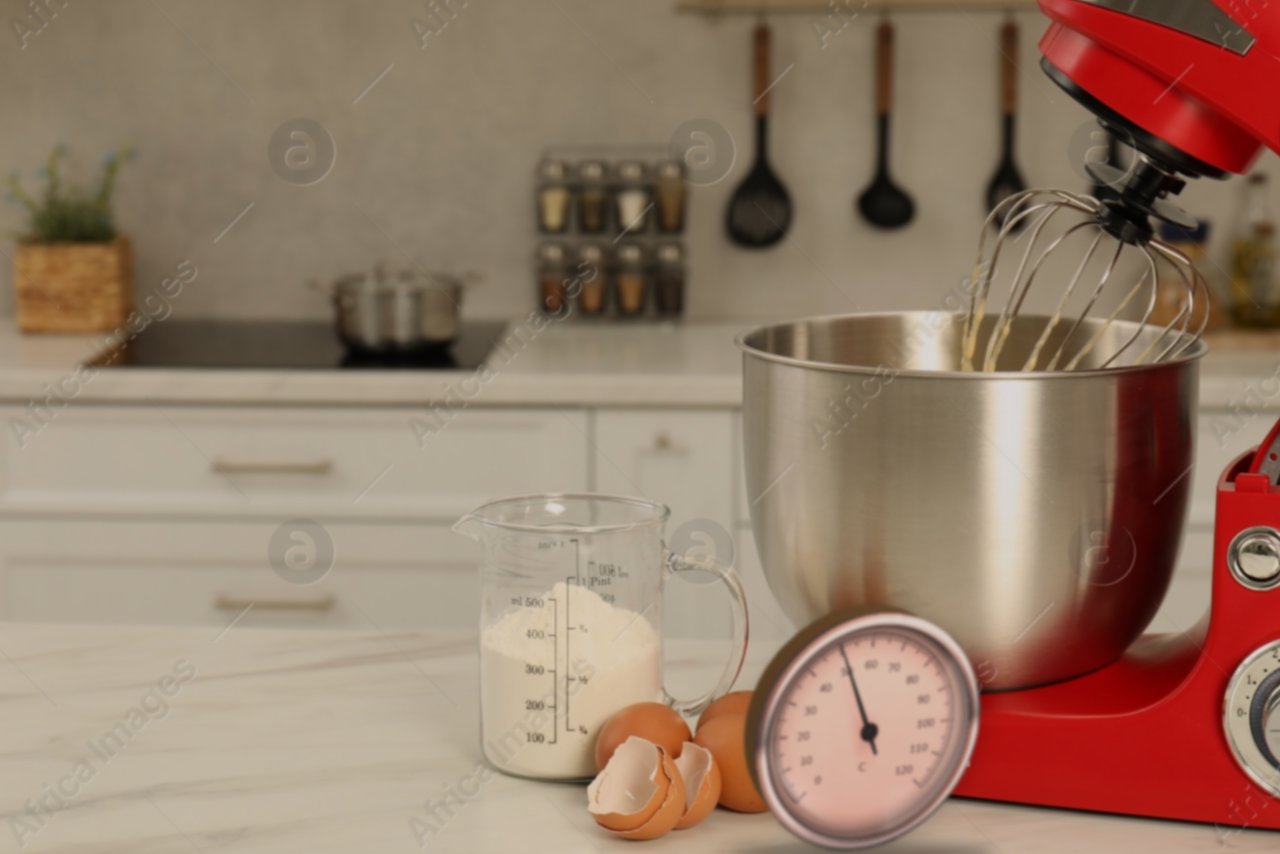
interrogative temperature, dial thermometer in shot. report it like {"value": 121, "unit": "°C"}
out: {"value": 50, "unit": "°C"}
